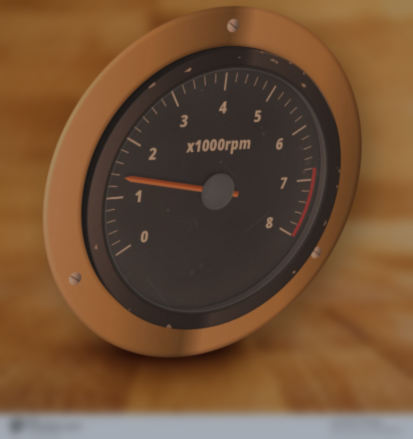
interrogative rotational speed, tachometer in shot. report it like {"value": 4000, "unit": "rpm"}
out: {"value": 1400, "unit": "rpm"}
